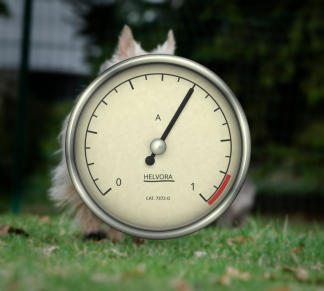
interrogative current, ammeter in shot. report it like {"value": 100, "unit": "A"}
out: {"value": 0.6, "unit": "A"}
